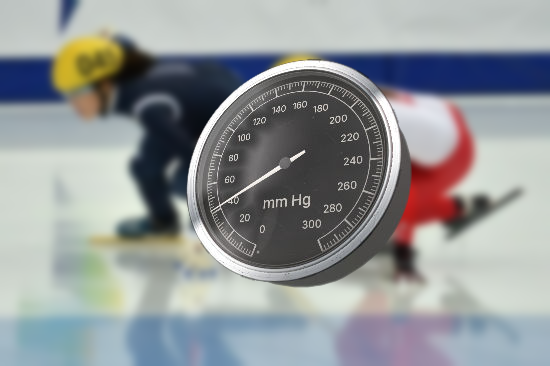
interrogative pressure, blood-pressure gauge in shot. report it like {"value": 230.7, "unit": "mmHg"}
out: {"value": 40, "unit": "mmHg"}
